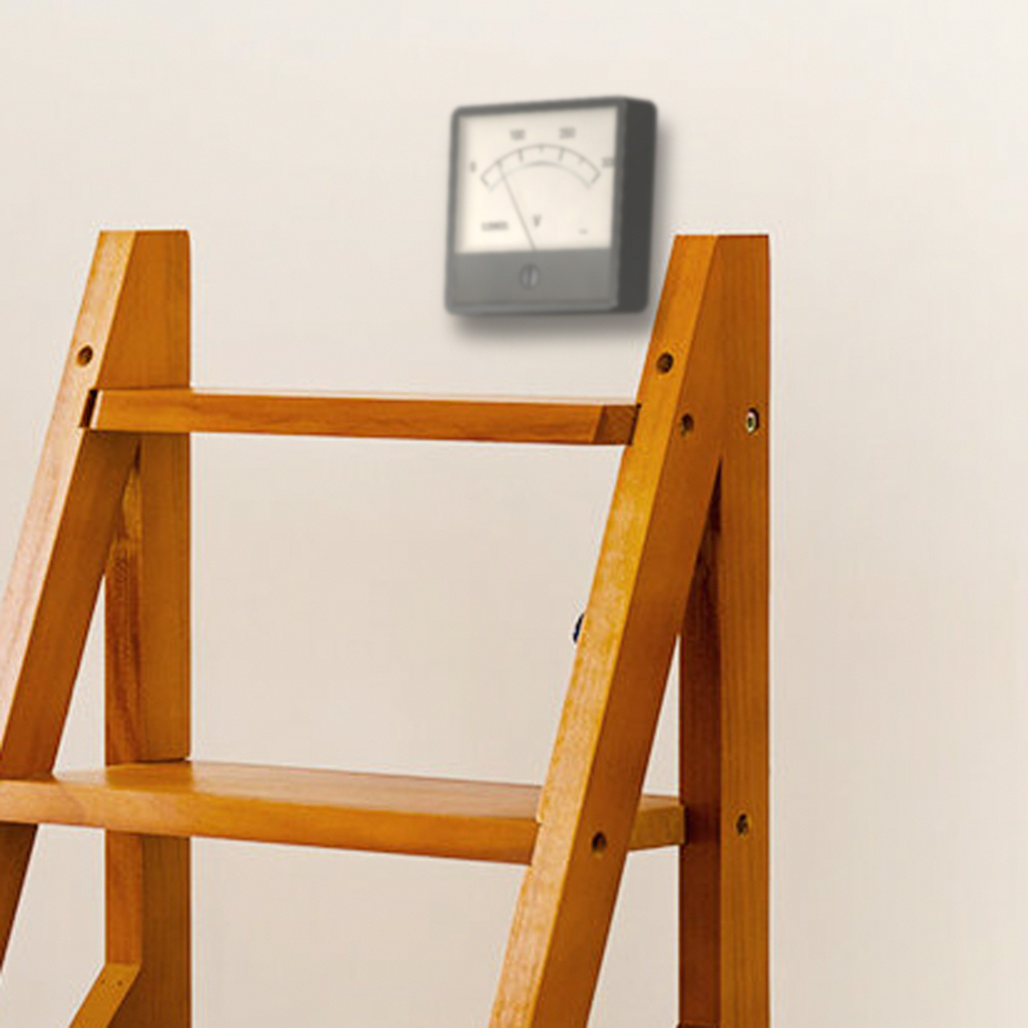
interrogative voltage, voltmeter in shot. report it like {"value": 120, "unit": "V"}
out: {"value": 50, "unit": "V"}
